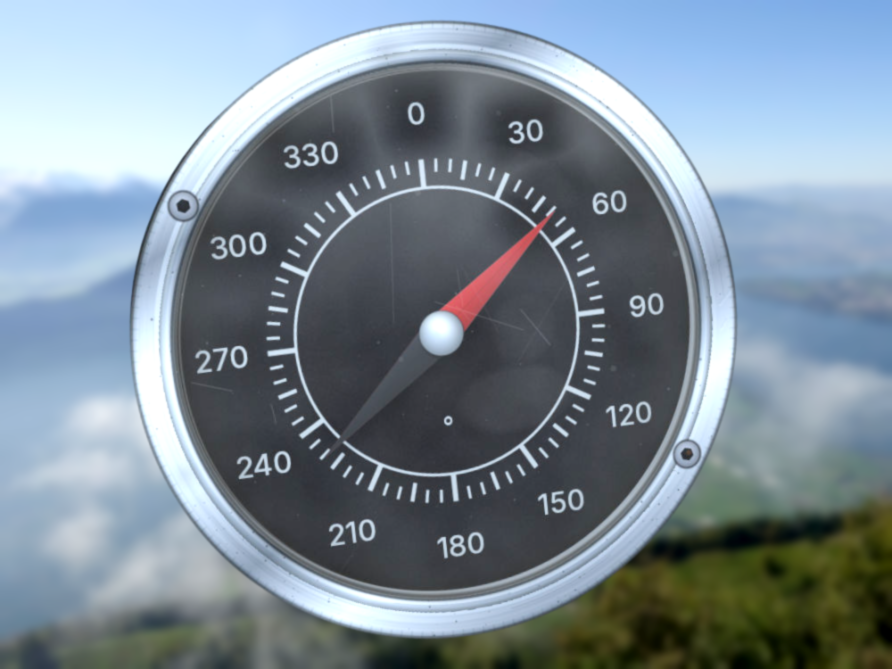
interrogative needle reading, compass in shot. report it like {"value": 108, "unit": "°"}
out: {"value": 50, "unit": "°"}
